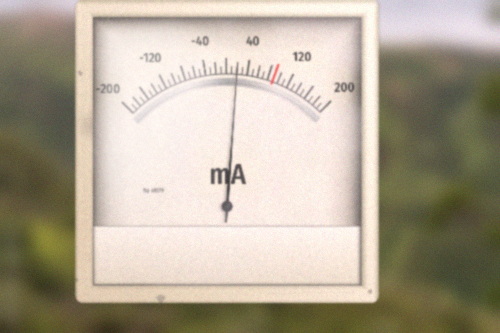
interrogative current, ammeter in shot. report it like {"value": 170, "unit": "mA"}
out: {"value": 20, "unit": "mA"}
